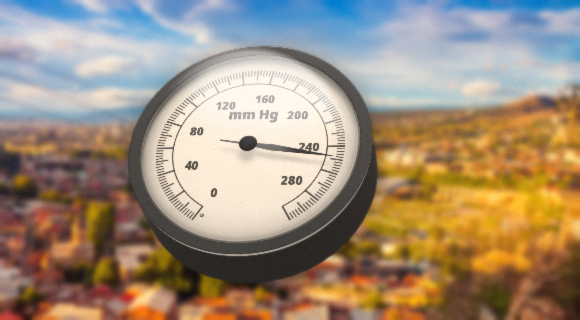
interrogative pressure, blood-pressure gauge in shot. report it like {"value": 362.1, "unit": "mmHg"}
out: {"value": 250, "unit": "mmHg"}
